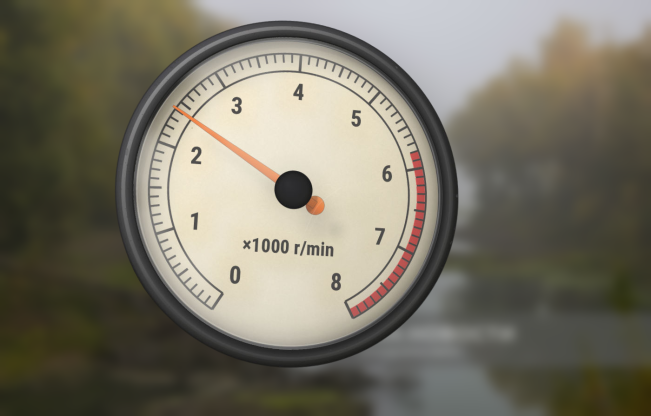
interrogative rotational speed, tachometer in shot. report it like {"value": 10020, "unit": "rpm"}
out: {"value": 2400, "unit": "rpm"}
